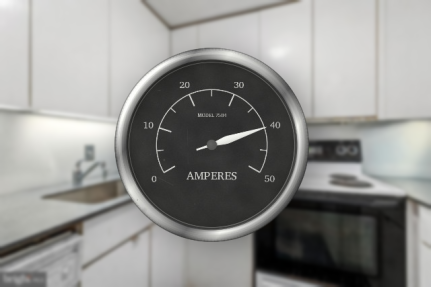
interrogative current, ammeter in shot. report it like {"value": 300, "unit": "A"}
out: {"value": 40, "unit": "A"}
